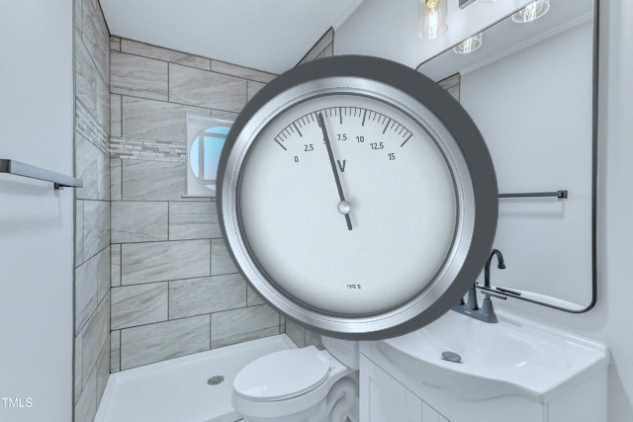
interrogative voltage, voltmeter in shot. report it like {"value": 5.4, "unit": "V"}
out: {"value": 5.5, "unit": "V"}
